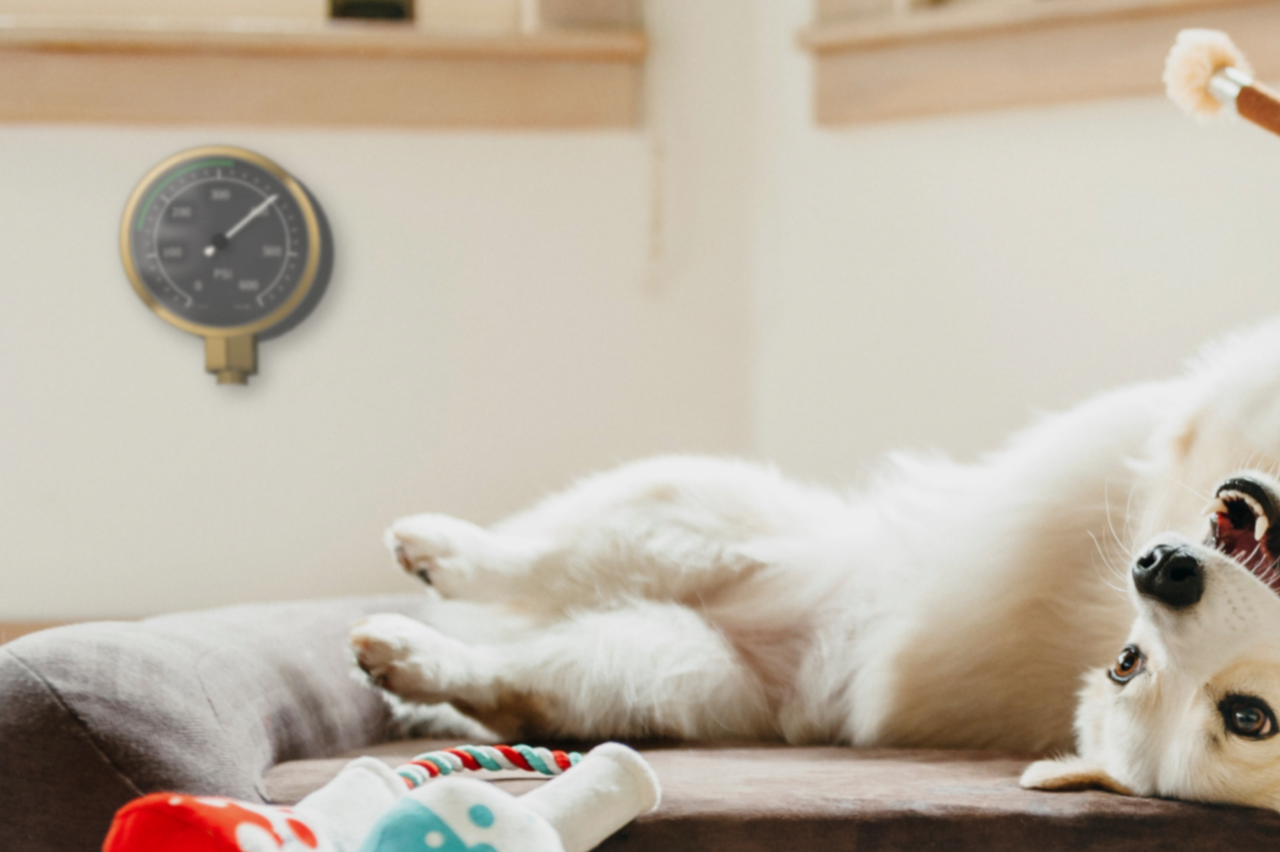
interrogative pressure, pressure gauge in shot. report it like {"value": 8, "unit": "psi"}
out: {"value": 400, "unit": "psi"}
